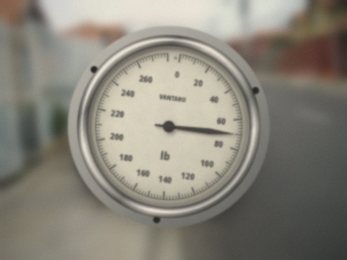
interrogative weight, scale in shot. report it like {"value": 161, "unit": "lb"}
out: {"value": 70, "unit": "lb"}
